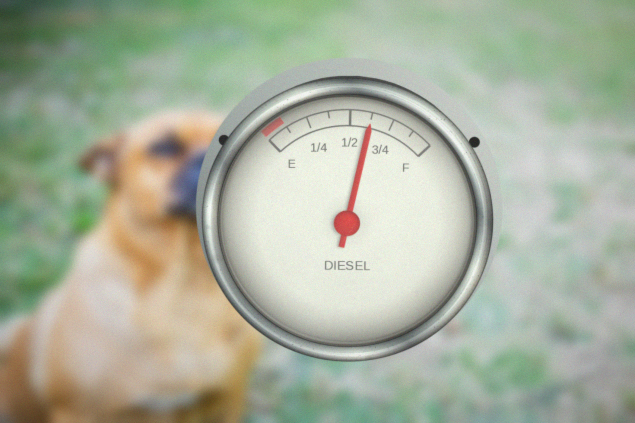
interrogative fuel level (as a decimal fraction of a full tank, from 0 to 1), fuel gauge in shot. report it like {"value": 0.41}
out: {"value": 0.625}
